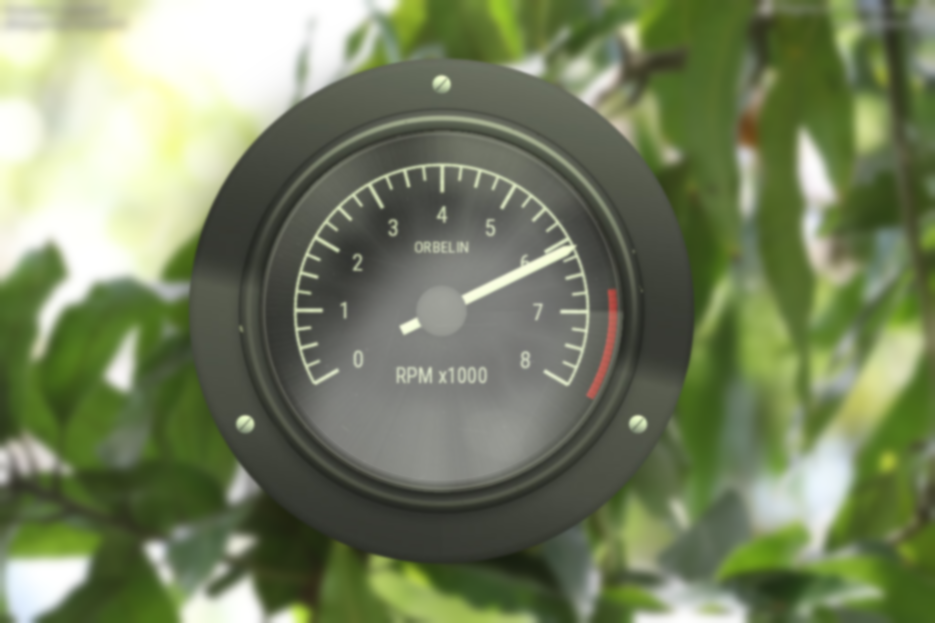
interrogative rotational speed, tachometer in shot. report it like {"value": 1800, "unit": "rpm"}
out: {"value": 6125, "unit": "rpm"}
